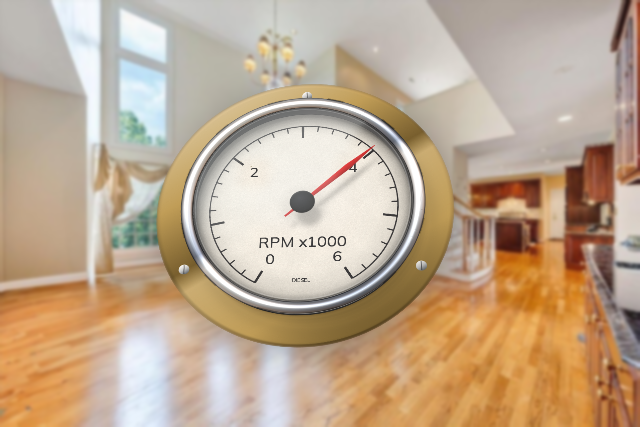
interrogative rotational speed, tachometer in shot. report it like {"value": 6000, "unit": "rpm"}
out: {"value": 4000, "unit": "rpm"}
